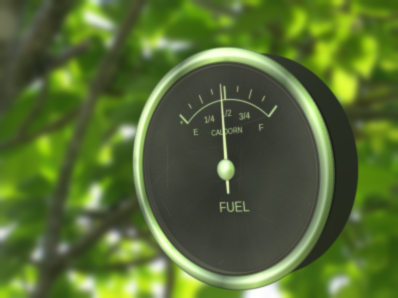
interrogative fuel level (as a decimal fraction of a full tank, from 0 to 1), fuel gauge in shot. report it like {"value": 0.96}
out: {"value": 0.5}
